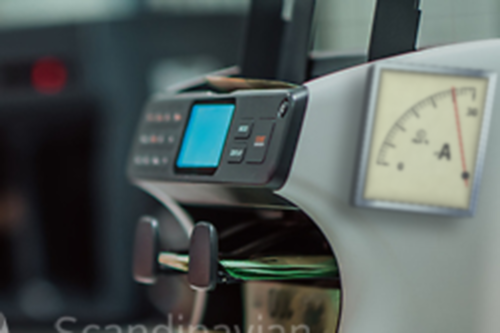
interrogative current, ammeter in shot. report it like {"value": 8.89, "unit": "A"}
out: {"value": 25, "unit": "A"}
